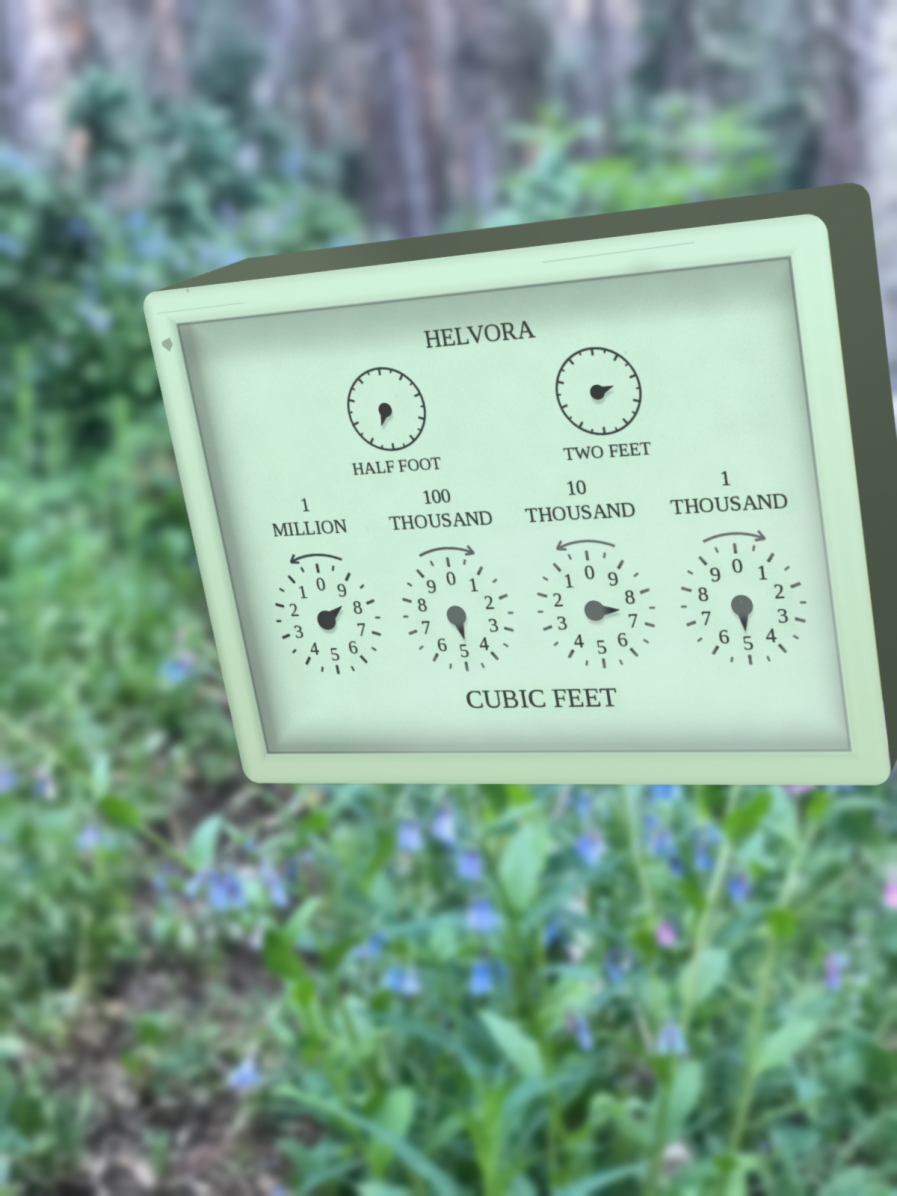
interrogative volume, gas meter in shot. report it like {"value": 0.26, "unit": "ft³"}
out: {"value": 847500, "unit": "ft³"}
